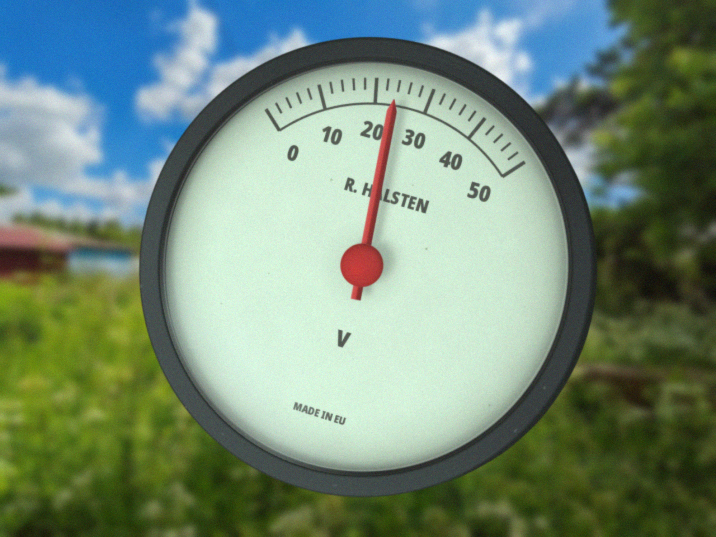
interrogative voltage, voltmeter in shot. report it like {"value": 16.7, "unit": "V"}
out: {"value": 24, "unit": "V"}
